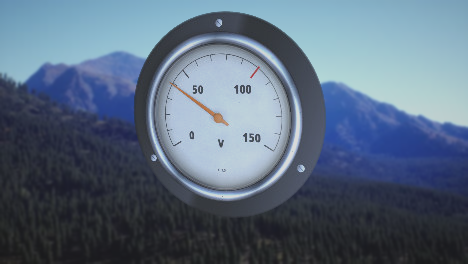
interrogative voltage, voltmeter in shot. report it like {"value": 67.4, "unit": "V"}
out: {"value": 40, "unit": "V"}
